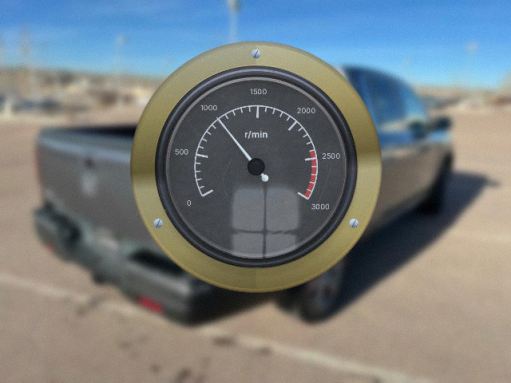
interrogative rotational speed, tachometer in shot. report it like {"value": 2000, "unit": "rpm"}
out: {"value": 1000, "unit": "rpm"}
